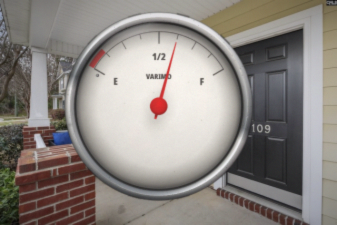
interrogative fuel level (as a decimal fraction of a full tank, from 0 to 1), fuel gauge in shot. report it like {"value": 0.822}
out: {"value": 0.625}
